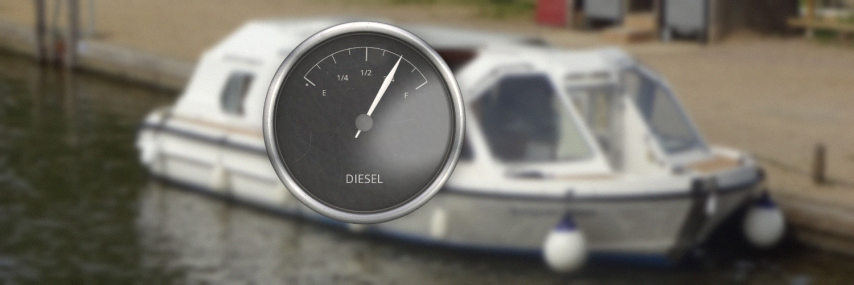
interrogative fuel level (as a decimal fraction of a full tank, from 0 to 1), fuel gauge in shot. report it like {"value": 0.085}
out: {"value": 0.75}
